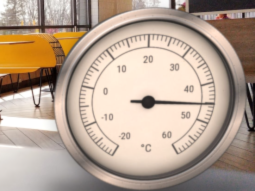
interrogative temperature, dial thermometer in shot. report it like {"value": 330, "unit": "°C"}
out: {"value": 45, "unit": "°C"}
